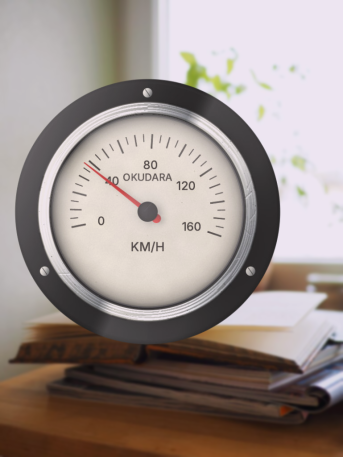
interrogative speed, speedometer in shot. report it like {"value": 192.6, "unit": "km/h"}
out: {"value": 37.5, "unit": "km/h"}
